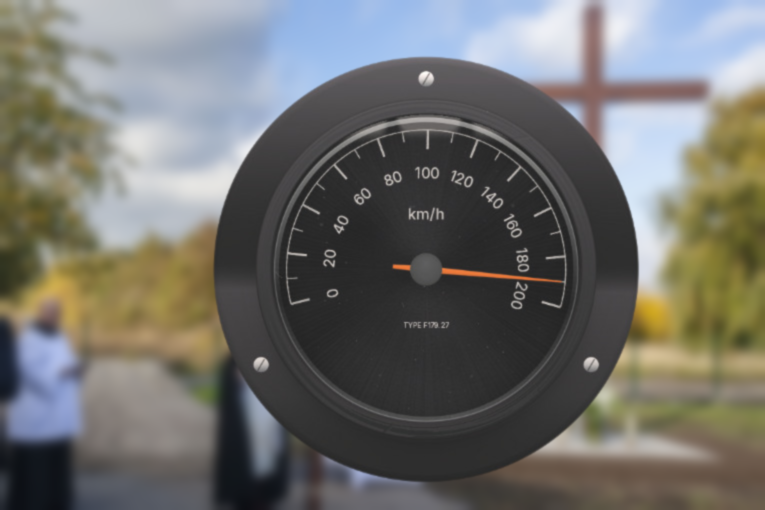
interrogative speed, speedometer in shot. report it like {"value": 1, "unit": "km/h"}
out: {"value": 190, "unit": "km/h"}
